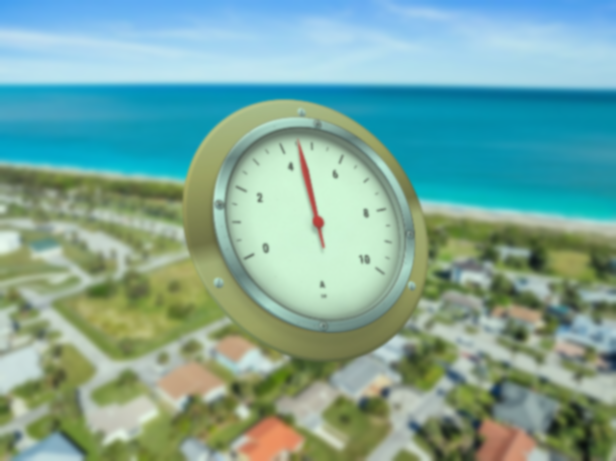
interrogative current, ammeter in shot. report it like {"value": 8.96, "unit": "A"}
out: {"value": 4.5, "unit": "A"}
